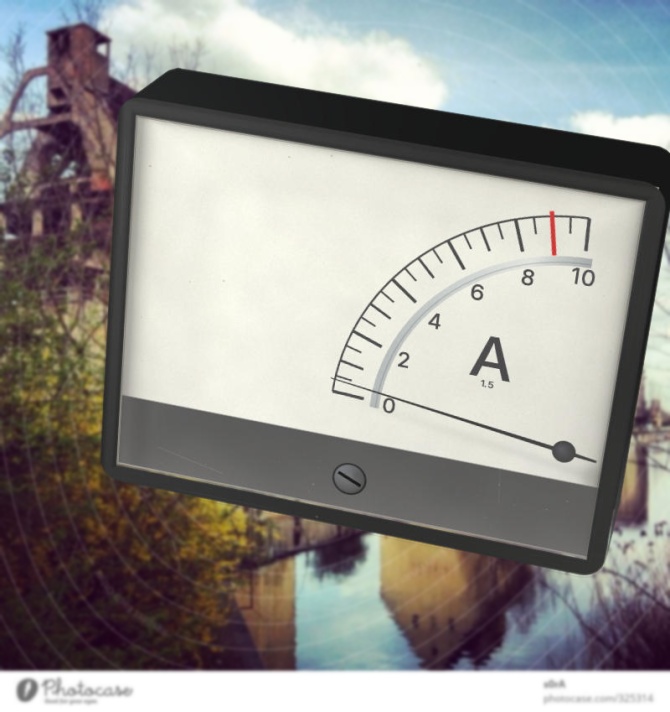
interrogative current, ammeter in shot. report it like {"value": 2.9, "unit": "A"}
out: {"value": 0.5, "unit": "A"}
